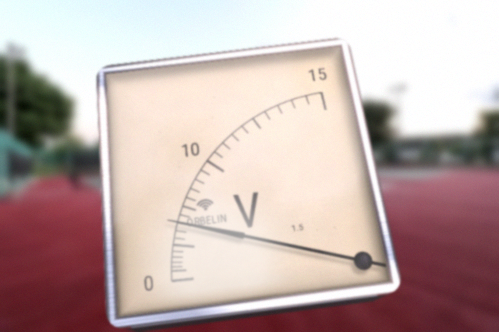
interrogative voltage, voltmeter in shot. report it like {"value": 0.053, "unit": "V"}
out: {"value": 6.5, "unit": "V"}
